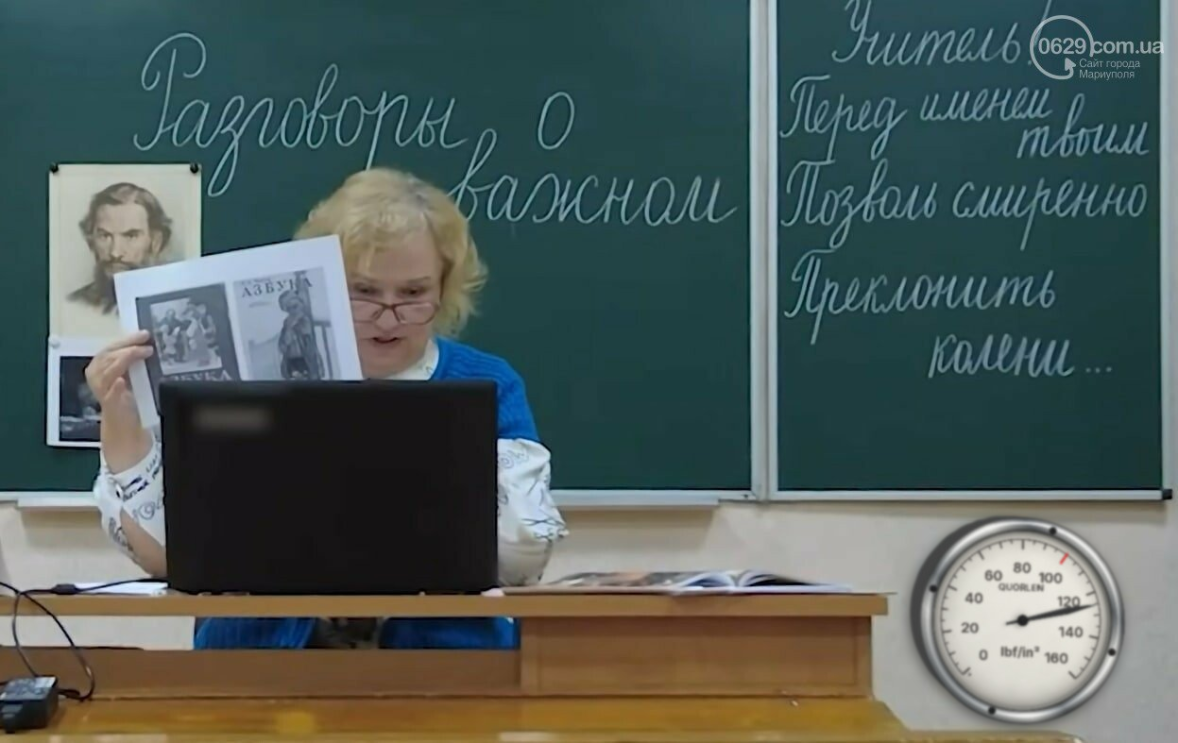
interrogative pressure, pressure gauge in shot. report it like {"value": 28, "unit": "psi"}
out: {"value": 125, "unit": "psi"}
